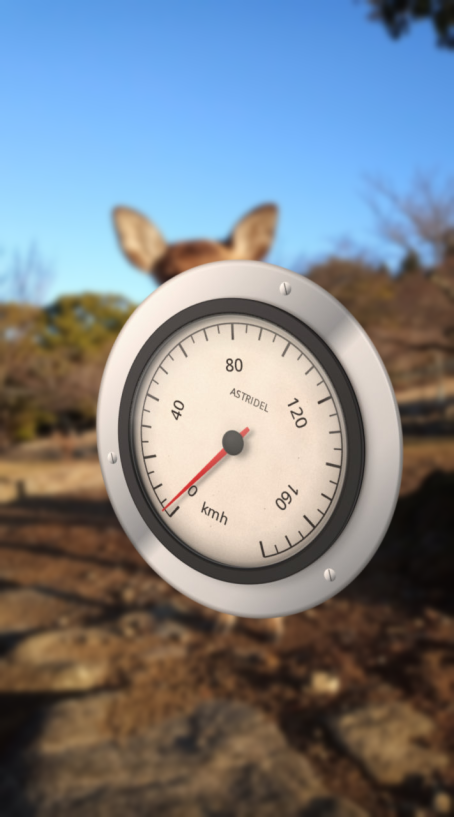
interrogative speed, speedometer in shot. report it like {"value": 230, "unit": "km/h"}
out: {"value": 2.5, "unit": "km/h"}
